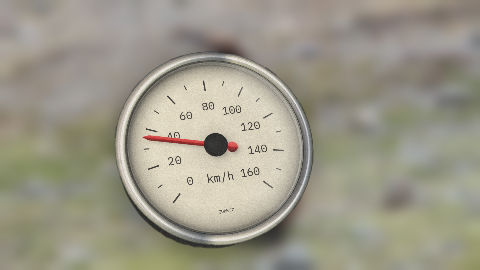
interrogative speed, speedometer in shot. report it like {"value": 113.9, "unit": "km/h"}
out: {"value": 35, "unit": "km/h"}
